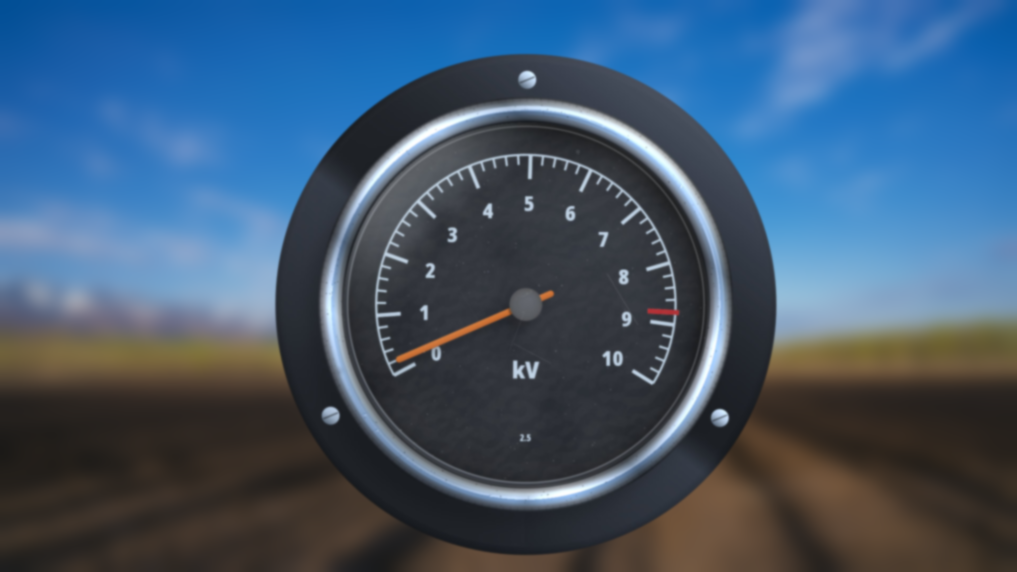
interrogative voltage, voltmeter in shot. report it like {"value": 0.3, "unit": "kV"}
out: {"value": 0.2, "unit": "kV"}
